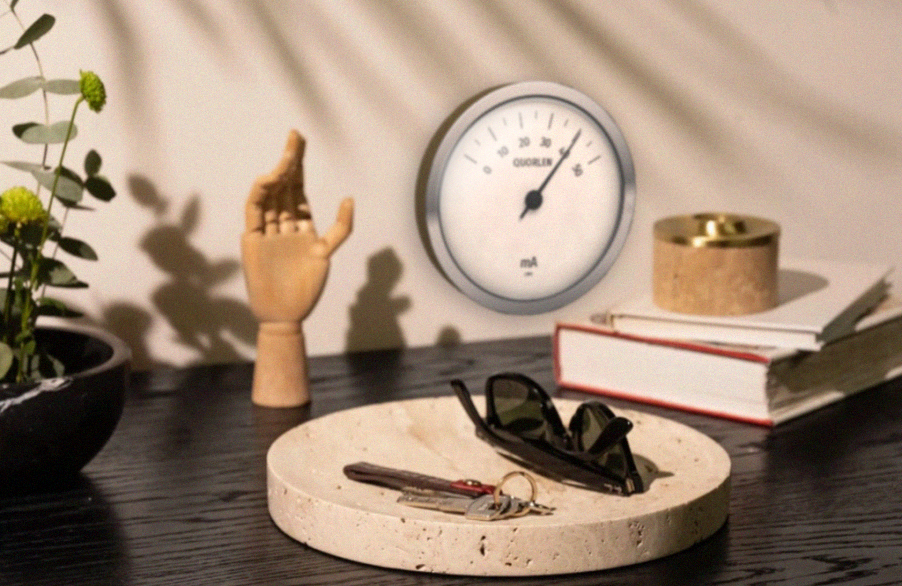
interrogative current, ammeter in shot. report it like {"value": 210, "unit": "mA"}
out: {"value": 40, "unit": "mA"}
